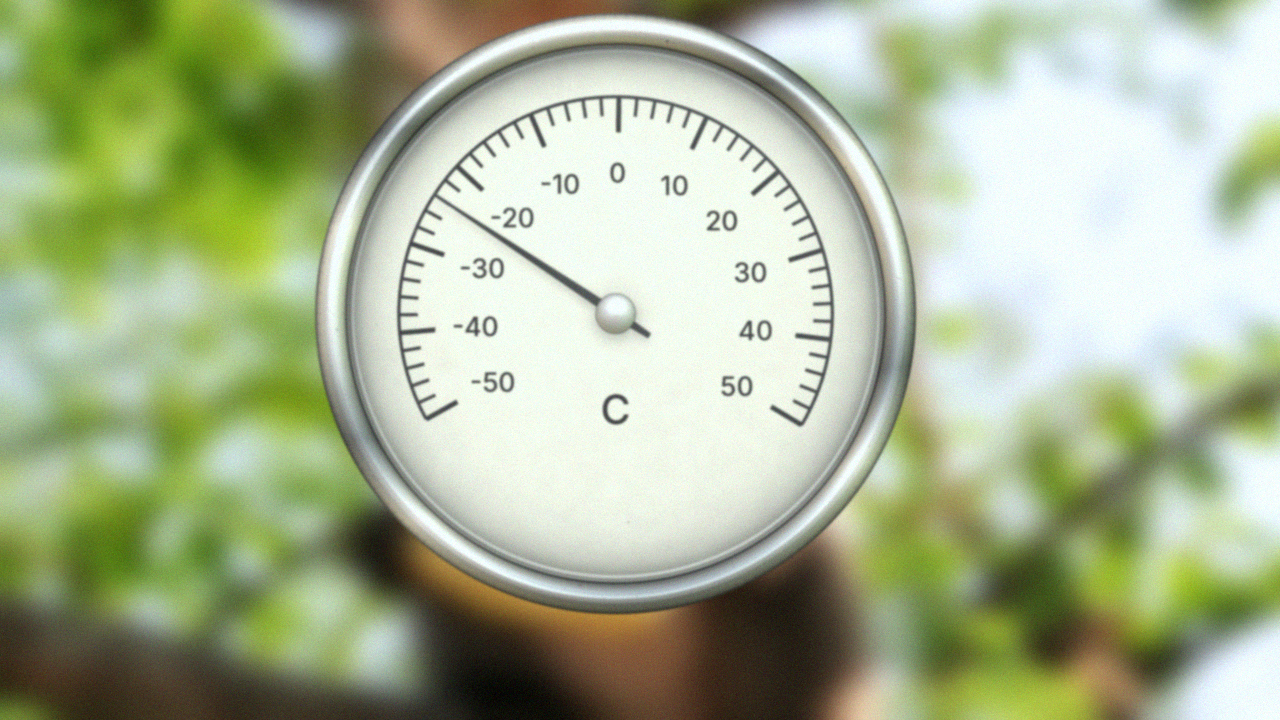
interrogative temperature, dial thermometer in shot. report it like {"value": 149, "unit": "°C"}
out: {"value": -24, "unit": "°C"}
